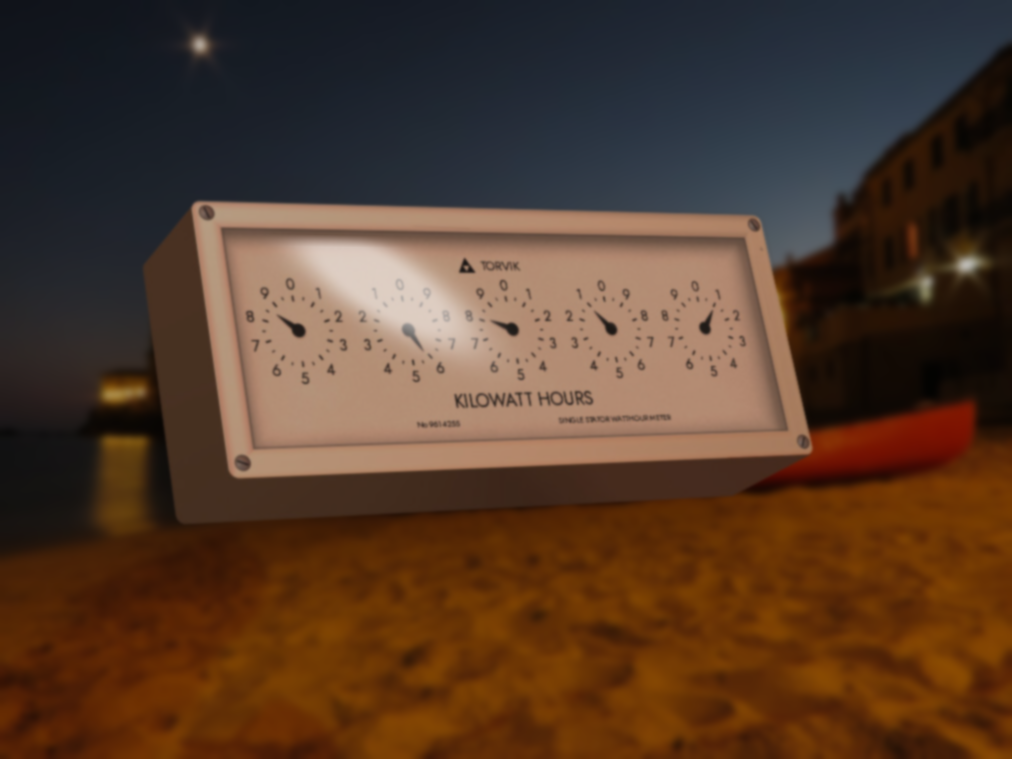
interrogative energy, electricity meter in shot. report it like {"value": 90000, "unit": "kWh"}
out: {"value": 85811, "unit": "kWh"}
